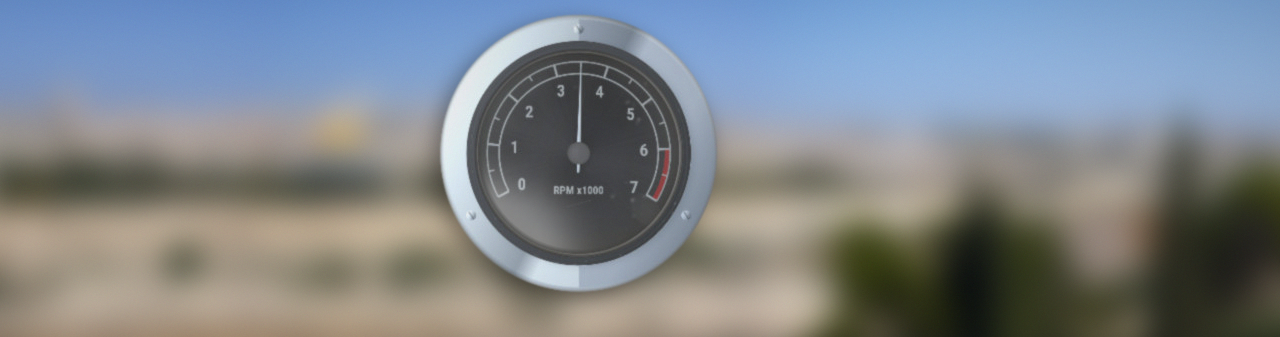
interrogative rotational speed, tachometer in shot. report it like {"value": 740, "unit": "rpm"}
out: {"value": 3500, "unit": "rpm"}
